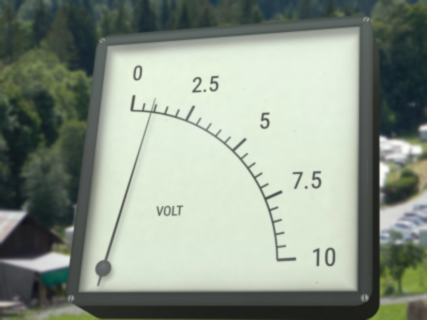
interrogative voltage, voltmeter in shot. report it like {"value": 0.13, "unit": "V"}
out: {"value": 1, "unit": "V"}
